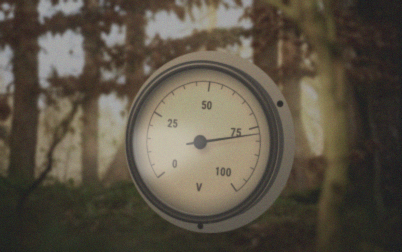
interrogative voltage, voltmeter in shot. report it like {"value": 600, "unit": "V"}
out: {"value": 77.5, "unit": "V"}
